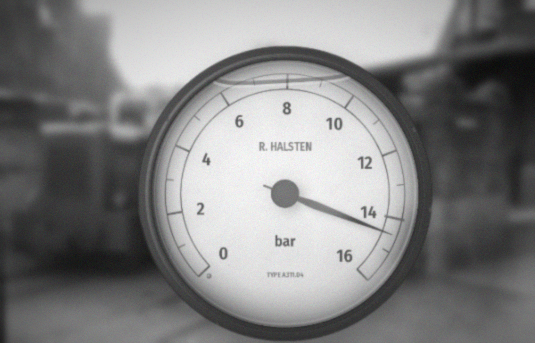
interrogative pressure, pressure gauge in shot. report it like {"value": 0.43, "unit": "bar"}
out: {"value": 14.5, "unit": "bar"}
